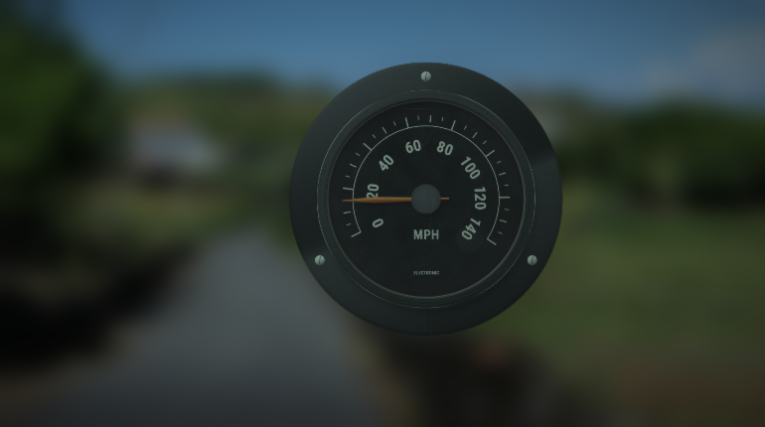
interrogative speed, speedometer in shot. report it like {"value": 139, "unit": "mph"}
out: {"value": 15, "unit": "mph"}
